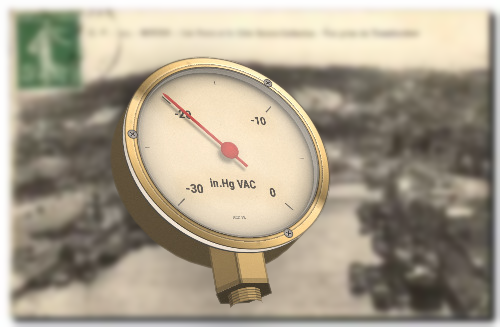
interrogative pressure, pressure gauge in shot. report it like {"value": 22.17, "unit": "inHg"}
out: {"value": -20, "unit": "inHg"}
